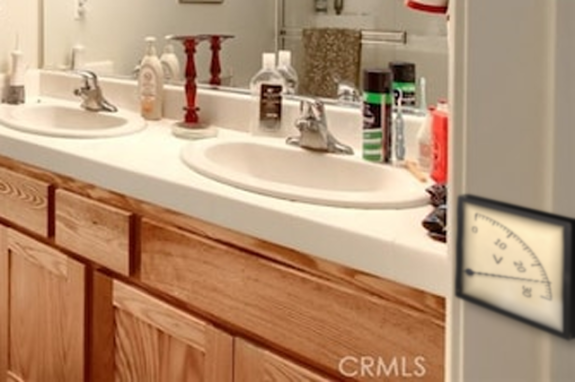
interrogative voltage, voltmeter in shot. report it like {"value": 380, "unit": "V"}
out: {"value": 25, "unit": "V"}
